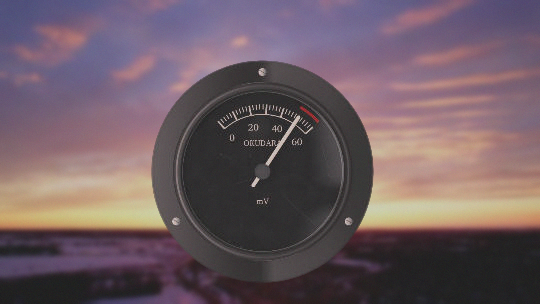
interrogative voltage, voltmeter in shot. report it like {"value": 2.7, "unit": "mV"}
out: {"value": 50, "unit": "mV"}
